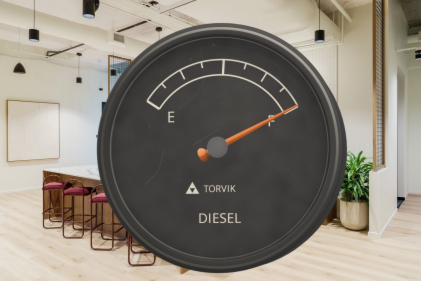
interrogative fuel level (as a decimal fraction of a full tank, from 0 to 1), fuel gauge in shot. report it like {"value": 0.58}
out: {"value": 1}
